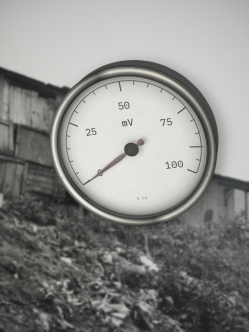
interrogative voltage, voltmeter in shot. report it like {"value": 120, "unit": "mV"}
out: {"value": 0, "unit": "mV"}
